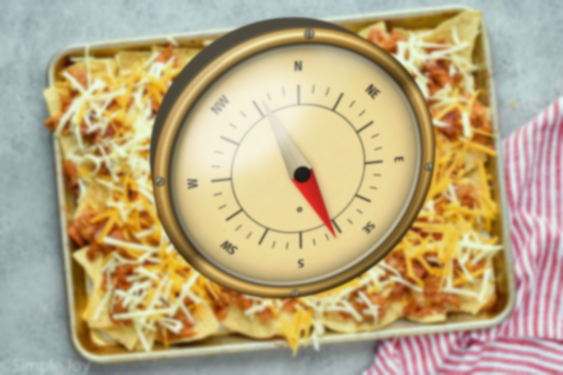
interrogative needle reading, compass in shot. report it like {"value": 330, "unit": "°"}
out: {"value": 155, "unit": "°"}
